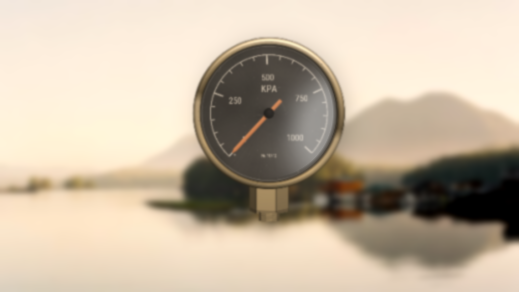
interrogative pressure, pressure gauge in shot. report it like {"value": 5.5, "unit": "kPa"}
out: {"value": 0, "unit": "kPa"}
